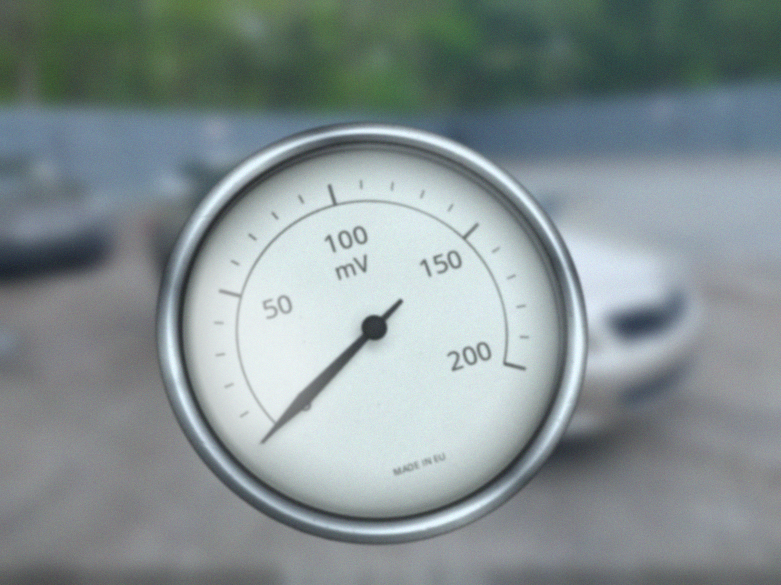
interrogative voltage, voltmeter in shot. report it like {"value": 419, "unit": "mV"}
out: {"value": 0, "unit": "mV"}
